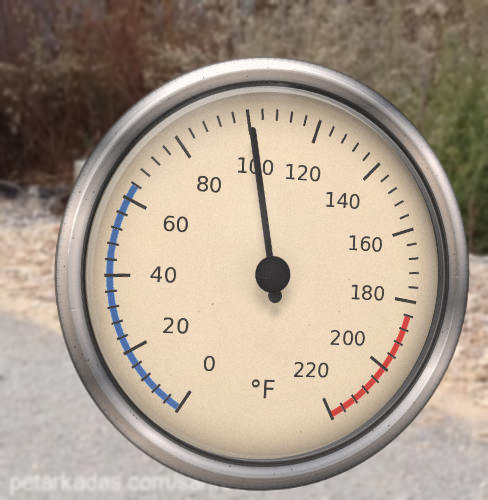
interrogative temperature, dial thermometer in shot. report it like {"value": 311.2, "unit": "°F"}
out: {"value": 100, "unit": "°F"}
